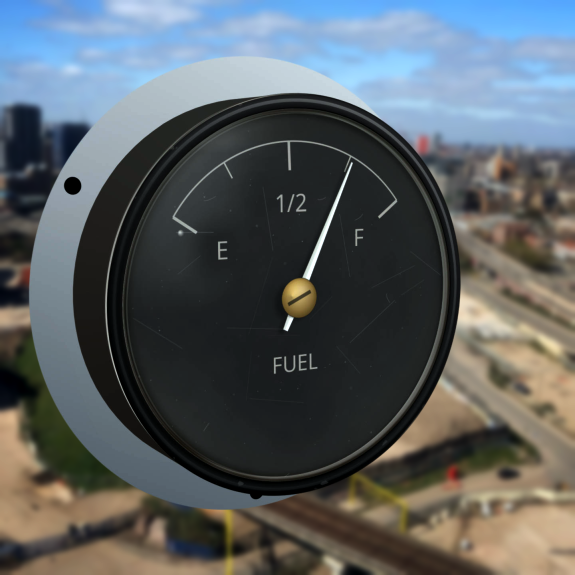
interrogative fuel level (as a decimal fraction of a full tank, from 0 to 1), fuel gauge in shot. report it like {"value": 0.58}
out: {"value": 0.75}
